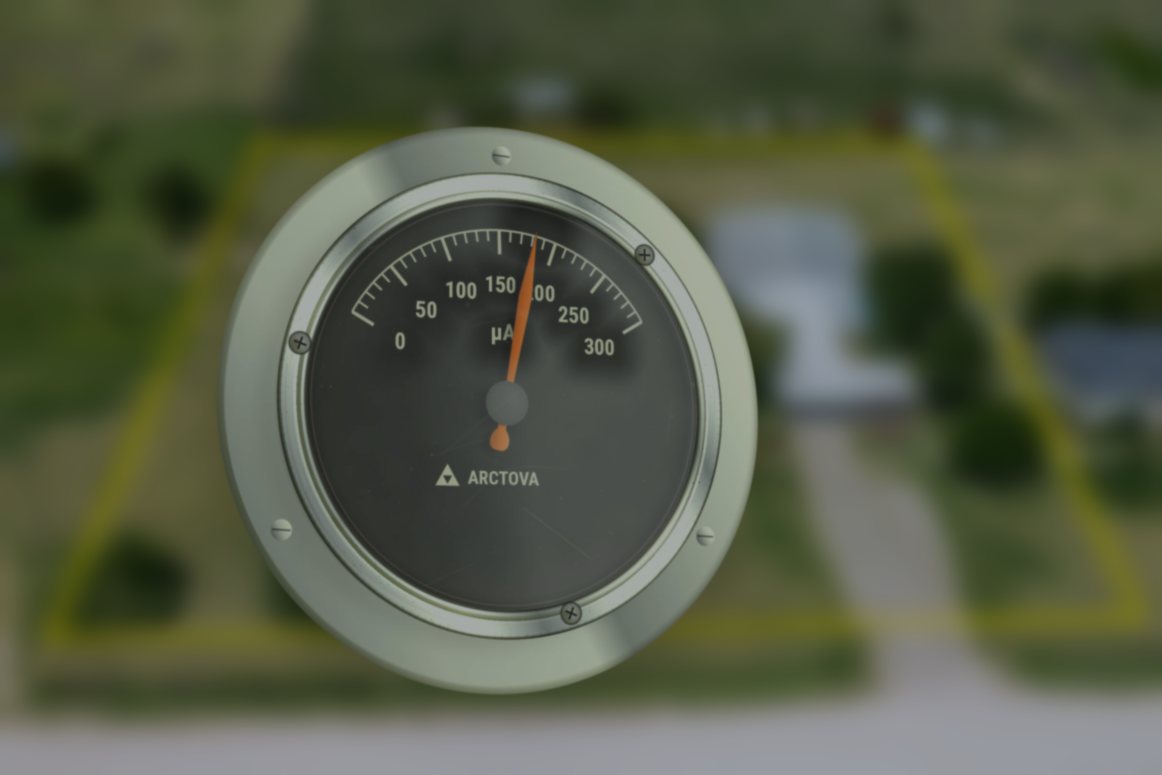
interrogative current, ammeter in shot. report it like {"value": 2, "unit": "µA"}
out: {"value": 180, "unit": "µA"}
